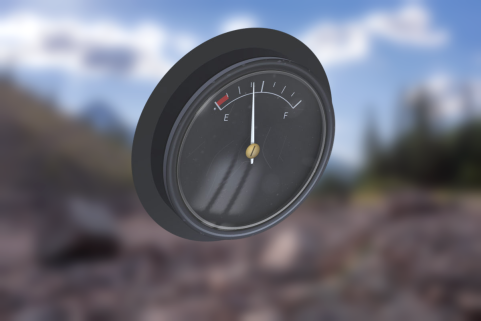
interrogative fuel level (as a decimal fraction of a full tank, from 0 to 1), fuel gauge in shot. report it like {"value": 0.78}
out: {"value": 0.375}
